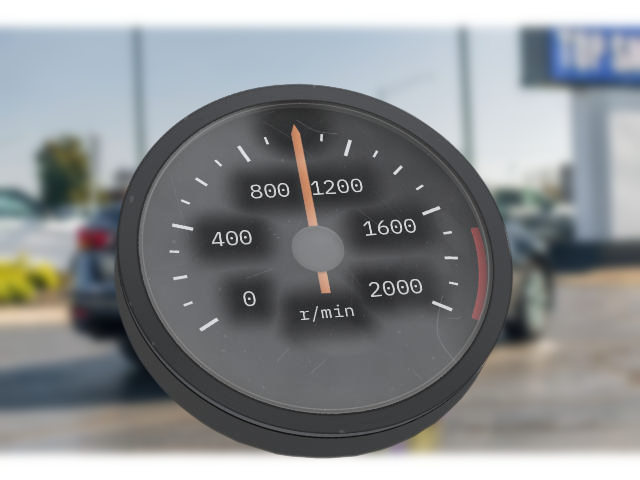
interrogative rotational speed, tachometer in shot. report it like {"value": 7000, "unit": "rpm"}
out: {"value": 1000, "unit": "rpm"}
